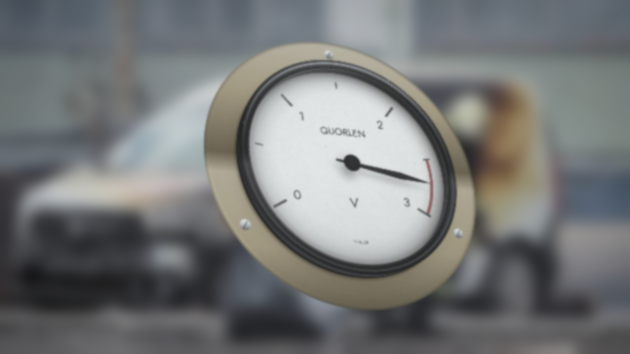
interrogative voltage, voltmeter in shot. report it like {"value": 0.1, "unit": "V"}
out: {"value": 2.75, "unit": "V"}
